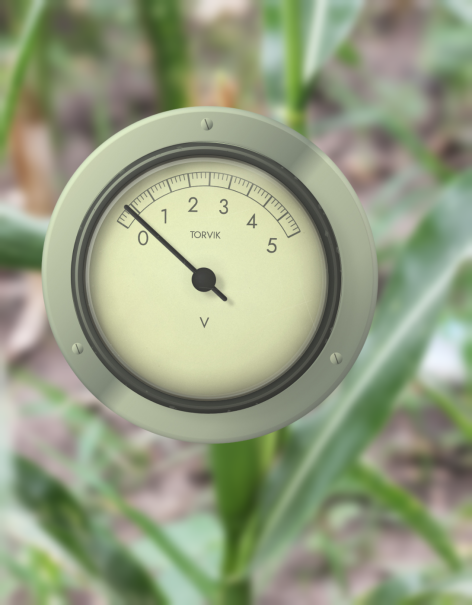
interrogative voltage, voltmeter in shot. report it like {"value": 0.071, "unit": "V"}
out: {"value": 0.4, "unit": "V"}
